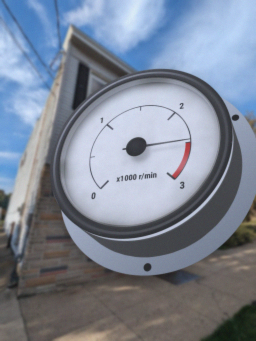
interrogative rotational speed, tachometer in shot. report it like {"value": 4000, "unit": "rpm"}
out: {"value": 2500, "unit": "rpm"}
